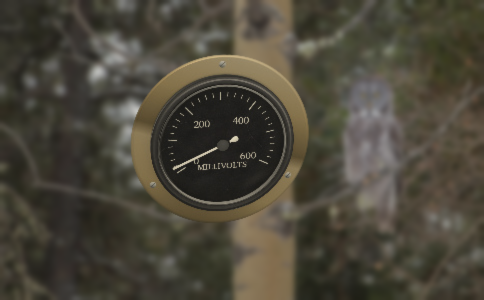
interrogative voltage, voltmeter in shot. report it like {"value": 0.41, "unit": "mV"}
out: {"value": 20, "unit": "mV"}
